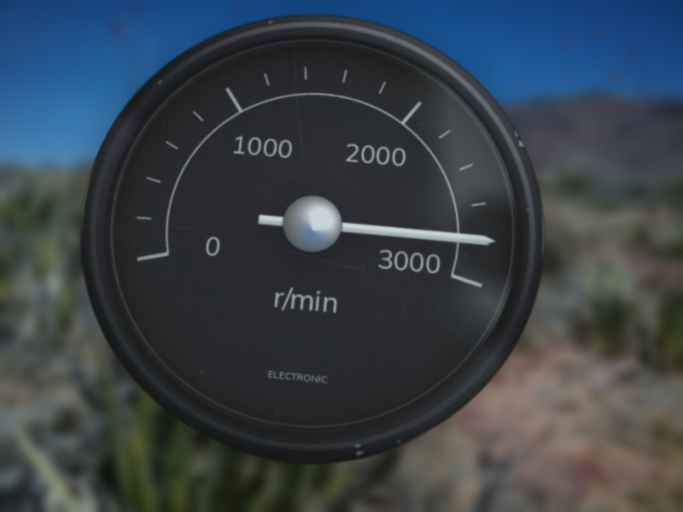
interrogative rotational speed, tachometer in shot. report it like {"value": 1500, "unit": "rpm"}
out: {"value": 2800, "unit": "rpm"}
